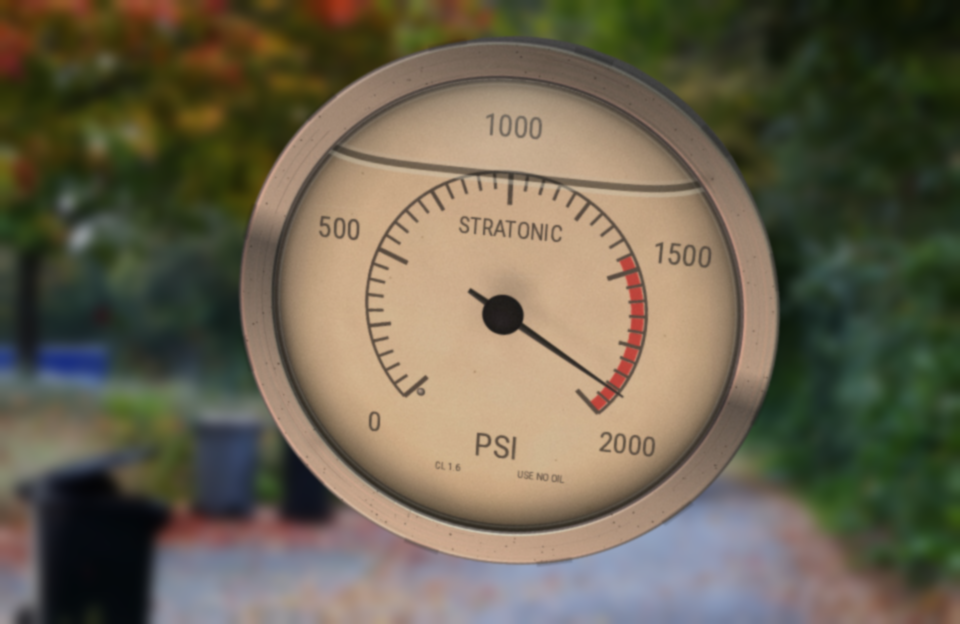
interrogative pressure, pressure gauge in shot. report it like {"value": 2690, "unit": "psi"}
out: {"value": 1900, "unit": "psi"}
